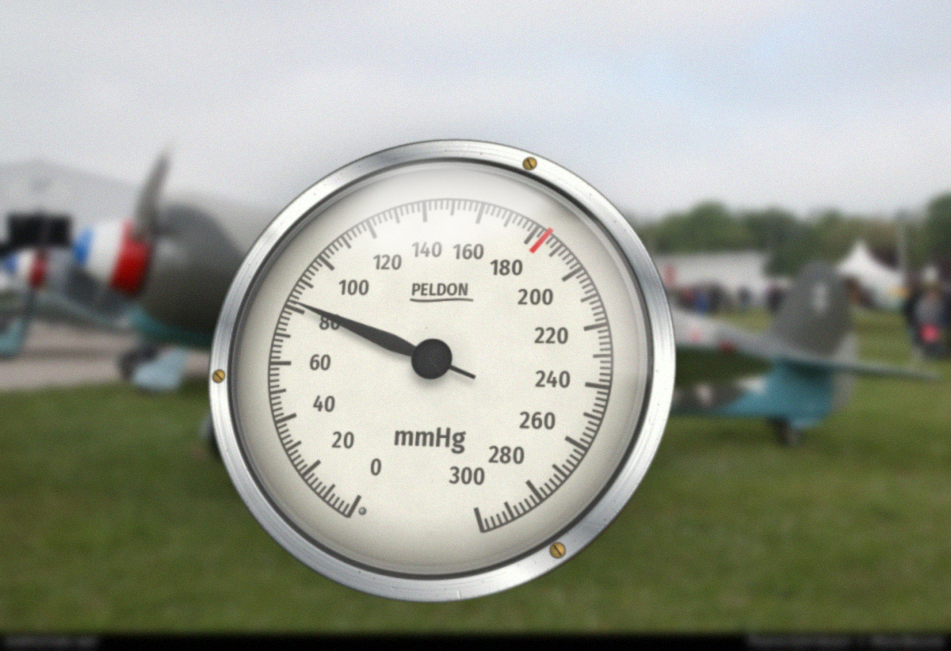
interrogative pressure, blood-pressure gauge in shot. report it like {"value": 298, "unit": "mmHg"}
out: {"value": 82, "unit": "mmHg"}
